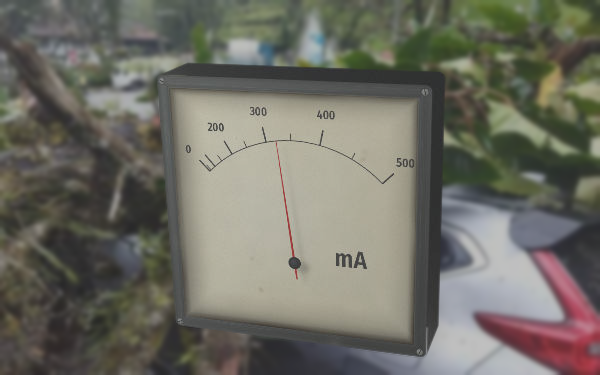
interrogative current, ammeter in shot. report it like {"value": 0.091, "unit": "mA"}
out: {"value": 325, "unit": "mA"}
